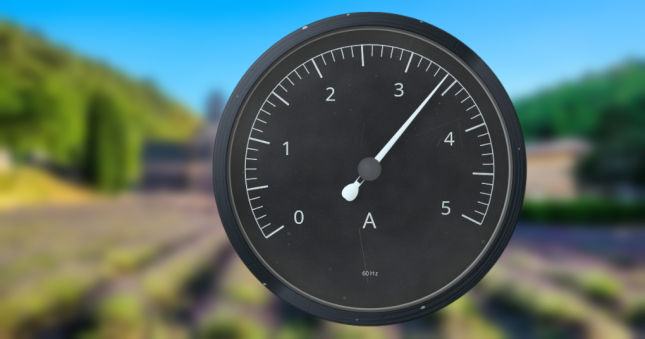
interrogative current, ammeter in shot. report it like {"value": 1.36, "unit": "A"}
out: {"value": 3.4, "unit": "A"}
